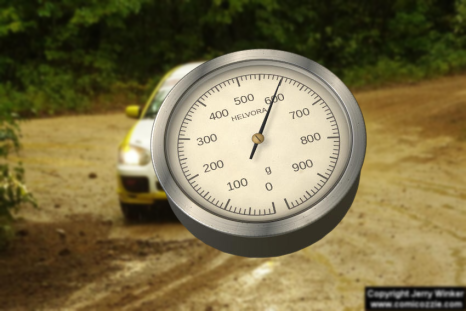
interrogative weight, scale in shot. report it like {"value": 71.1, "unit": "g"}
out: {"value": 600, "unit": "g"}
